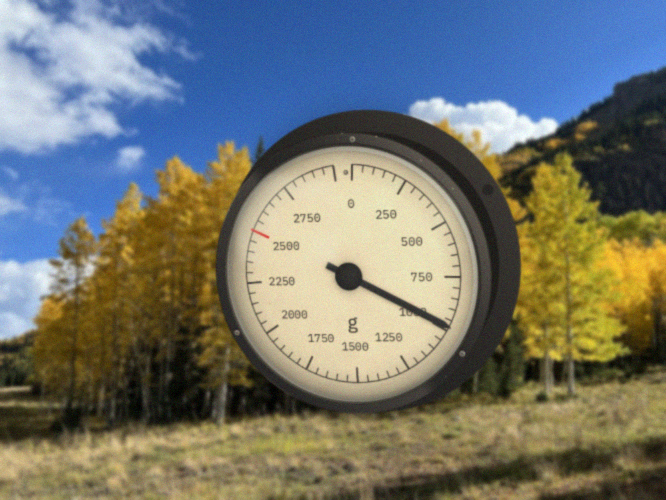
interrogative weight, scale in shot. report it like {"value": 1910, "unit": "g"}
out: {"value": 975, "unit": "g"}
